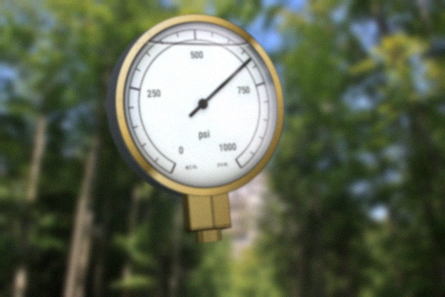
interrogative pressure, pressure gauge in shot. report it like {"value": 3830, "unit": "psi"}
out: {"value": 675, "unit": "psi"}
